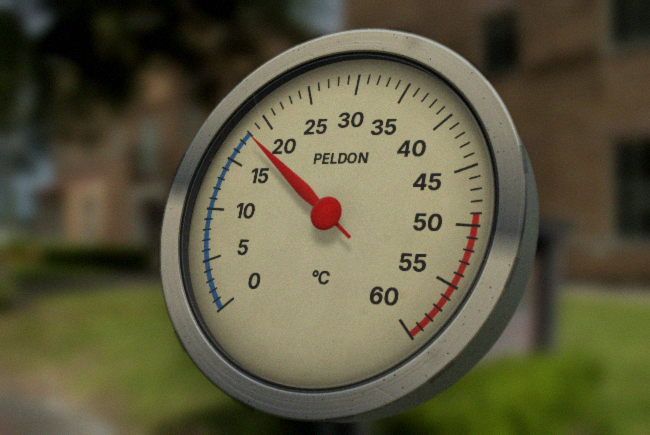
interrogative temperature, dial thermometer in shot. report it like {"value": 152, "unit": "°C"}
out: {"value": 18, "unit": "°C"}
